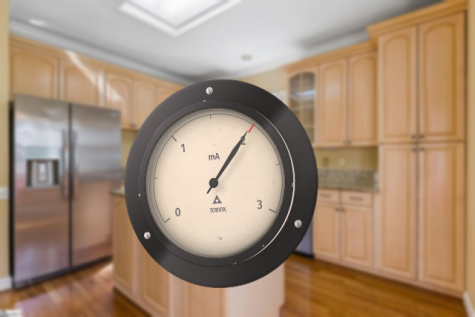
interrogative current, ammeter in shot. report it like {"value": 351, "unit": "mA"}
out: {"value": 2, "unit": "mA"}
